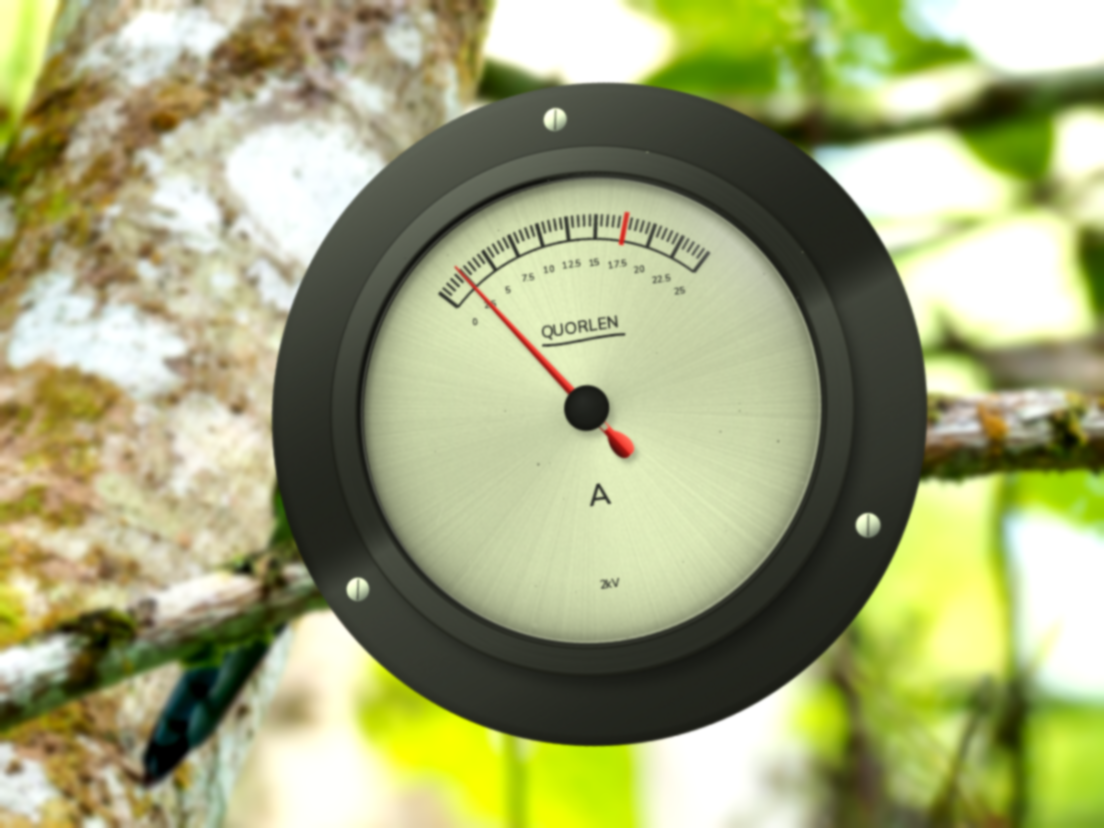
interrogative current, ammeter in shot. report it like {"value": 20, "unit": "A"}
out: {"value": 2.5, "unit": "A"}
